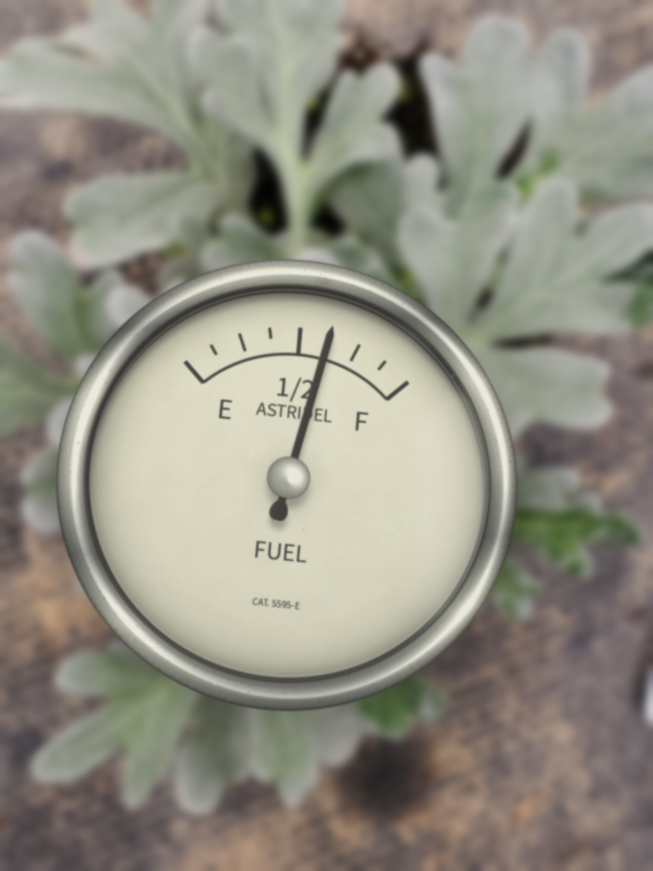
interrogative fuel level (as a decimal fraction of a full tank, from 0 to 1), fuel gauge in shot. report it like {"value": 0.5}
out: {"value": 0.625}
